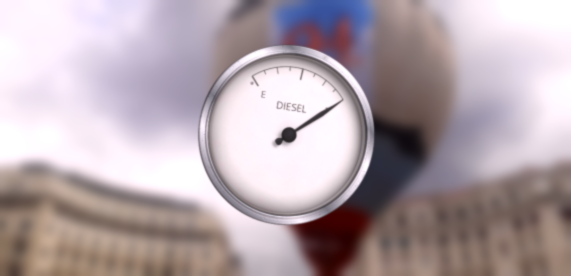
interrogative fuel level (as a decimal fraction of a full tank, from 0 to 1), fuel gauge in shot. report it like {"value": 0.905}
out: {"value": 1}
